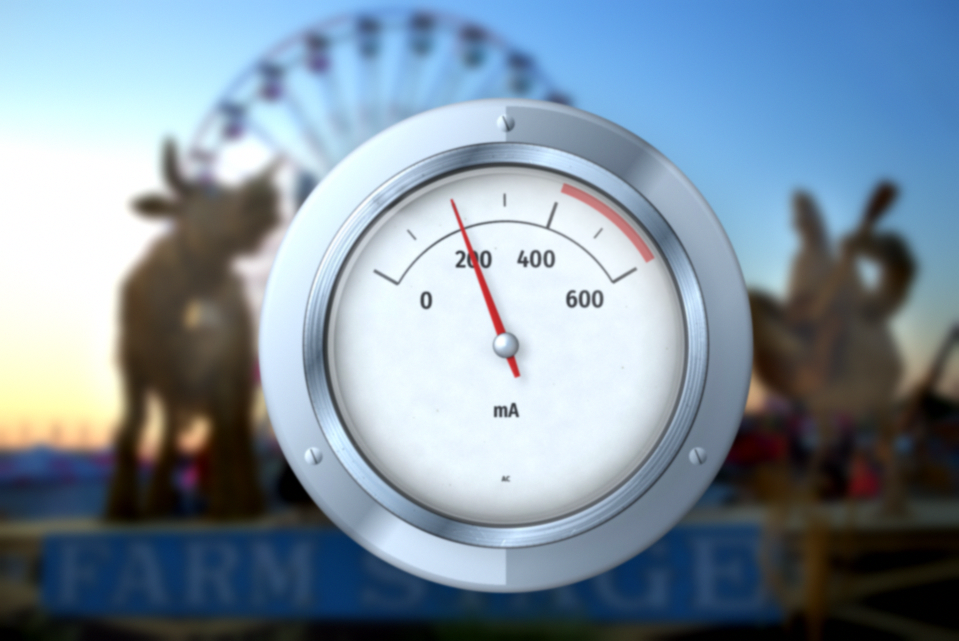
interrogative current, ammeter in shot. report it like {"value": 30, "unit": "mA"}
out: {"value": 200, "unit": "mA"}
